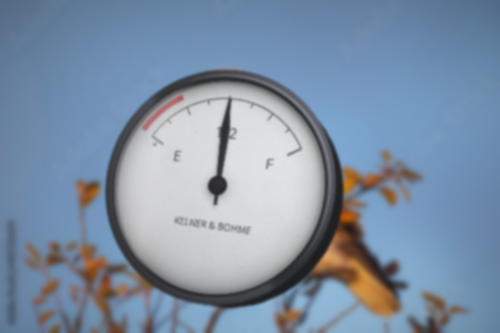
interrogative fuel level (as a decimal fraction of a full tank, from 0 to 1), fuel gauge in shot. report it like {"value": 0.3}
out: {"value": 0.5}
